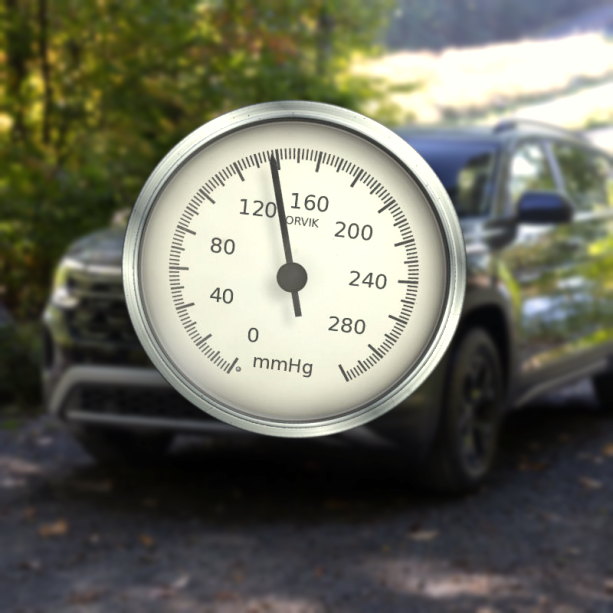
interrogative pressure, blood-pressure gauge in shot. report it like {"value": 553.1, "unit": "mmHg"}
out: {"value": 138, "unit": "mmHg"}
